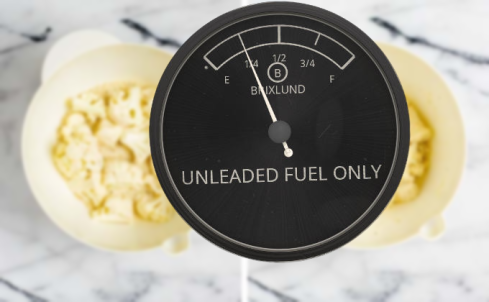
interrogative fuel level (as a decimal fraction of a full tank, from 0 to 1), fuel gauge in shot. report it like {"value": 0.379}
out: {"value": 0.25}
